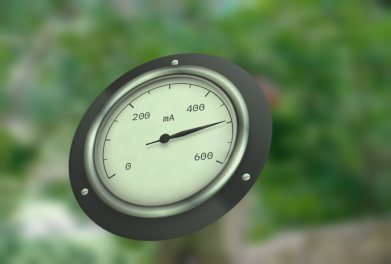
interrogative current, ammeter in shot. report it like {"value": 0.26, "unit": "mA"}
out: {"value": 500, "unit": "mA"}
